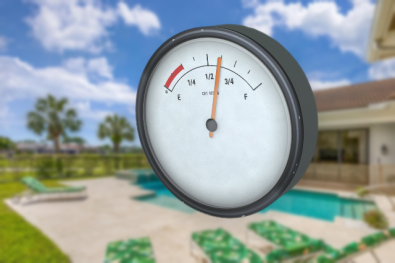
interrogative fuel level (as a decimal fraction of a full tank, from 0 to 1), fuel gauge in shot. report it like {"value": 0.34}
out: {"value": 0.625}
